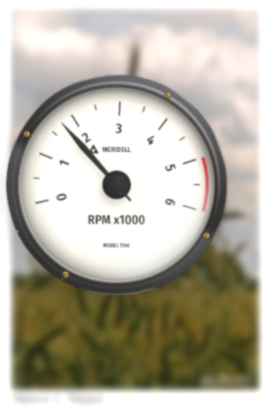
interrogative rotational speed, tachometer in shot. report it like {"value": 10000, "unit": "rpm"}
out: {"value": 1750, "unit": "rpm"}
